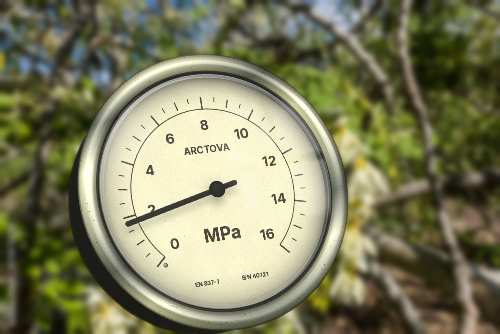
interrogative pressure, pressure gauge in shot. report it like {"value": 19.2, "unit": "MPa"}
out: {"value": 1.75, "unit": "MPa"}
